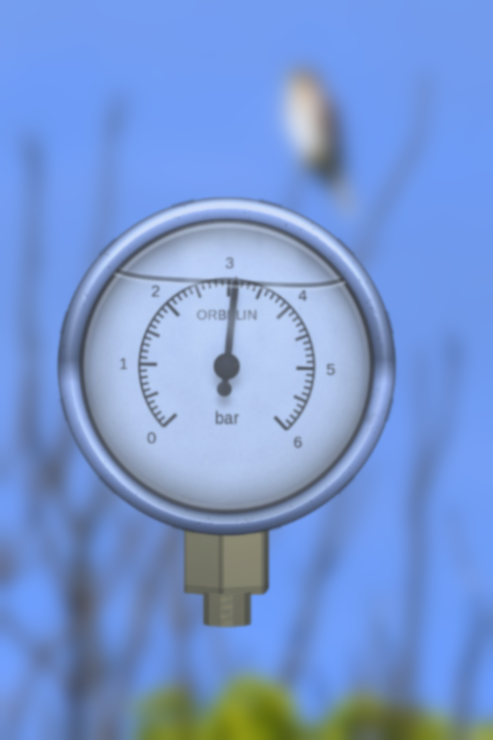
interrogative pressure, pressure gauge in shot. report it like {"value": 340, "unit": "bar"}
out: {"value": 3.1, "unit": "bar"}
